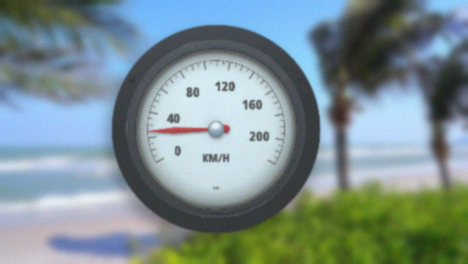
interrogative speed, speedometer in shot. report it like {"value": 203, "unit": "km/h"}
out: {"value": 25, "unit": "km/h"}
